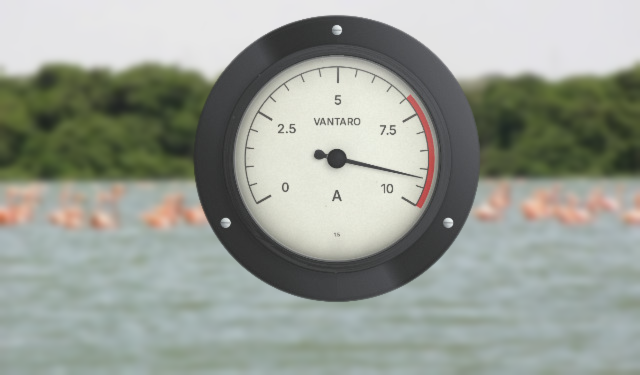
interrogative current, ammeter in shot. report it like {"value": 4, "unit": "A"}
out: {"value": 9.25, "unit": "A"}
